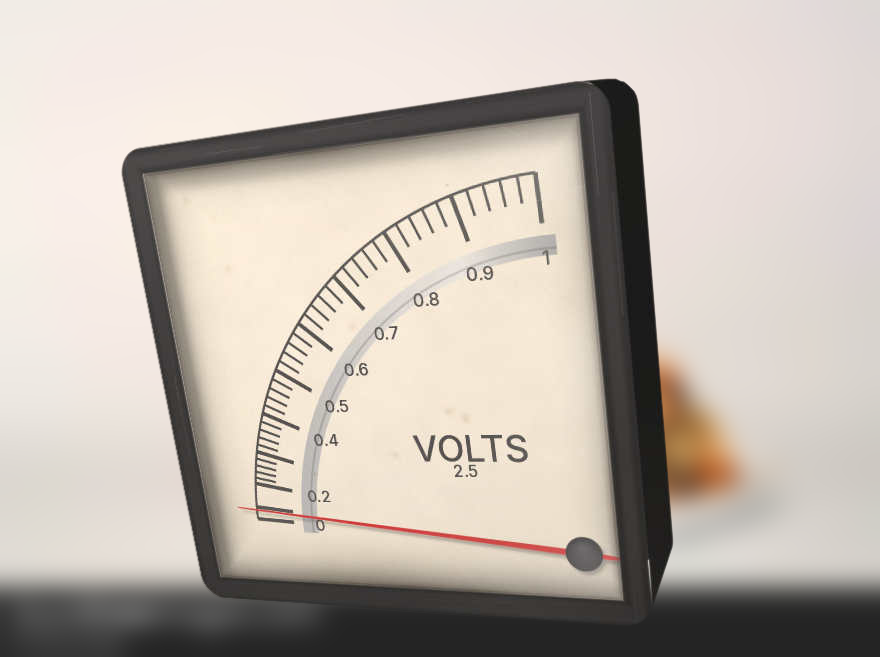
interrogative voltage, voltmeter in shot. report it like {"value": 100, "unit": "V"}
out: {"value": 0.1, "unit": "V"}
